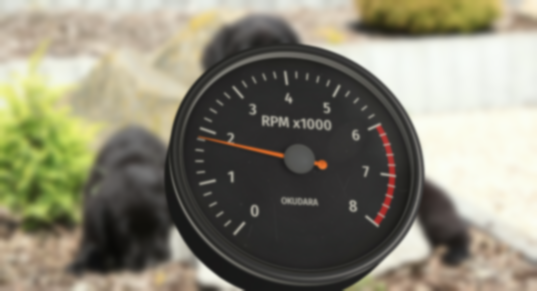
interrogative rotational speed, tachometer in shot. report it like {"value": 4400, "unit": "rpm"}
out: {"value": 1800, "unit": "rpm"}
